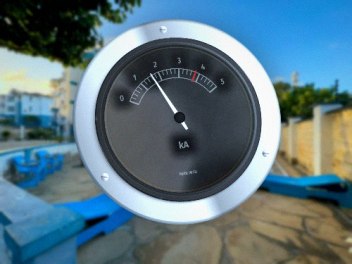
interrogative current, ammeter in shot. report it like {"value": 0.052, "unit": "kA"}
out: {"value": 1.6, "unit": "kA"}
